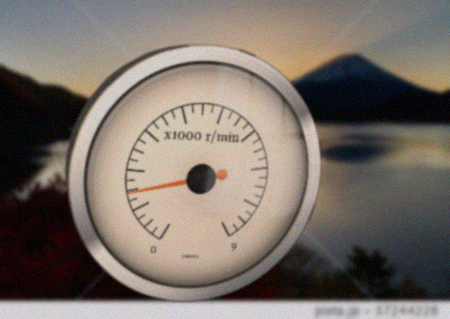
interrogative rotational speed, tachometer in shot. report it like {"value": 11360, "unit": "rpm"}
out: {"value": 1500, "unit": "rpm"}
